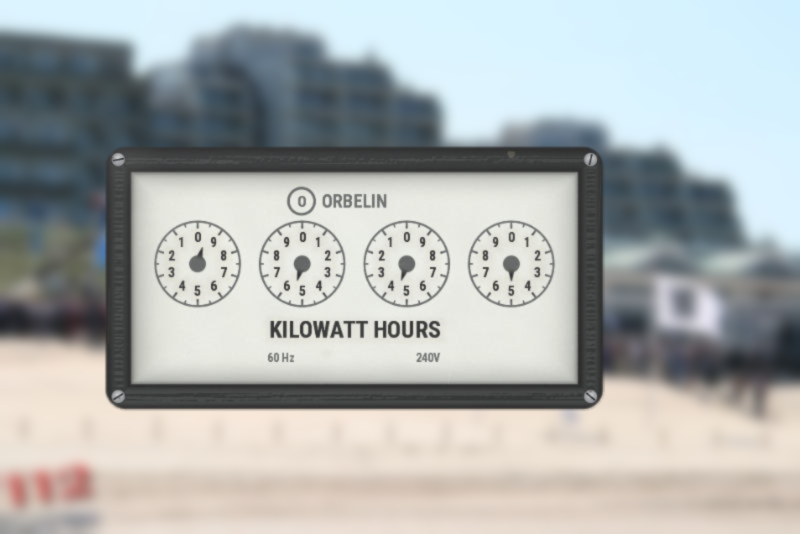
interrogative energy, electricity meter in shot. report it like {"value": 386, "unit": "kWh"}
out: {"value": 9545, "unit": "kWh"}
